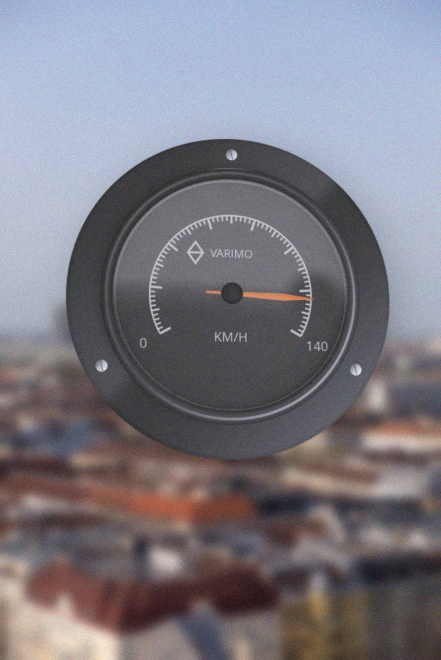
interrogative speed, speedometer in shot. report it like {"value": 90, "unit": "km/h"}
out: {"value": 124, "unit": "km/h"}
